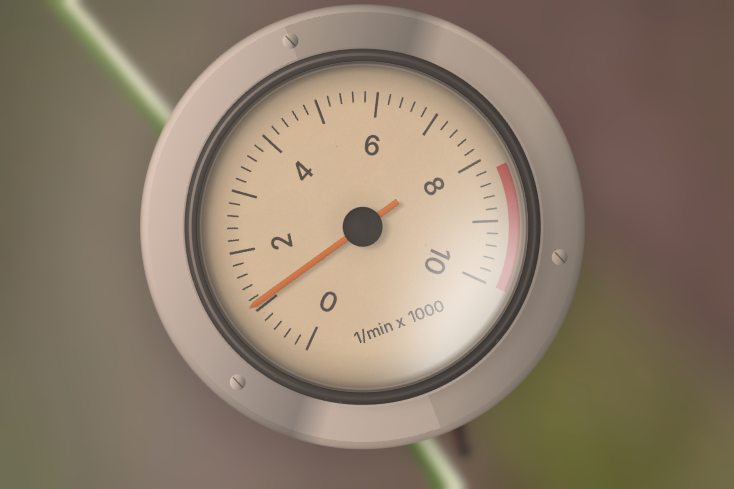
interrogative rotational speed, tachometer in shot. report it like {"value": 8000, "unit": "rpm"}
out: {"value": 1100, "unit": "rpm"}
